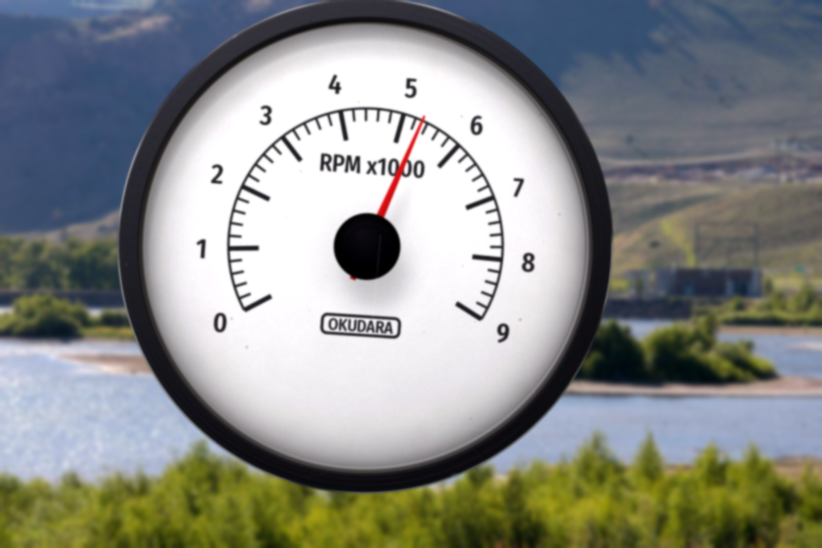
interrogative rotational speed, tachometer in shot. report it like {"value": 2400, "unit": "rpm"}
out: {"value": 5300, "unit": "rpm"}
